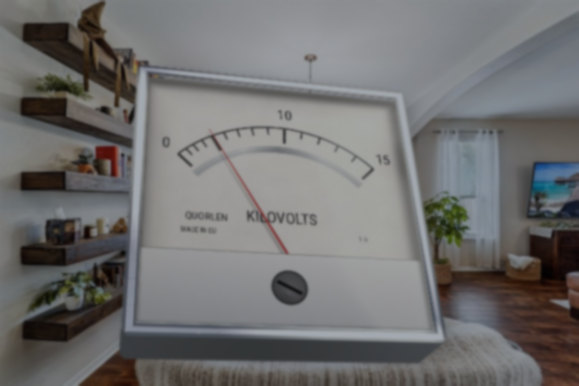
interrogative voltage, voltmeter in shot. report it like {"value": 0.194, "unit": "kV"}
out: {"value": 5, "unit": "kV"}
